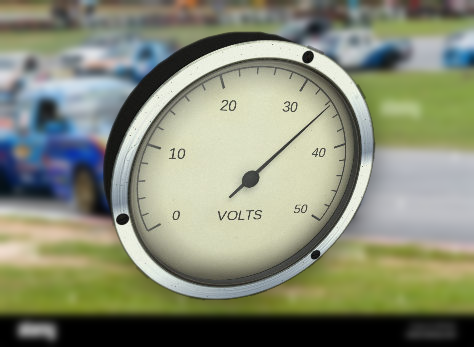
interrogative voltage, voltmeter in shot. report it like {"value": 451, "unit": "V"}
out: {"value": 34, "unit": "V"}
